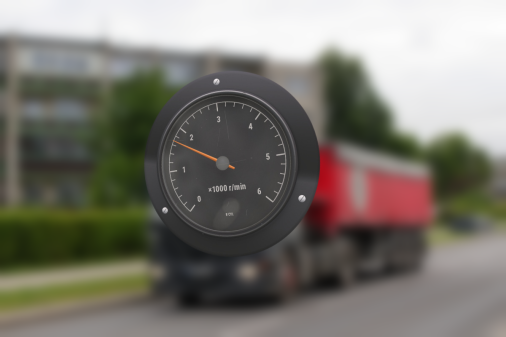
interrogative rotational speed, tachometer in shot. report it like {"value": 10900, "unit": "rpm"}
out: {"value": 1700, "unit": "rpm"}
